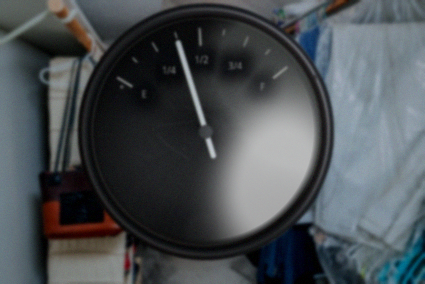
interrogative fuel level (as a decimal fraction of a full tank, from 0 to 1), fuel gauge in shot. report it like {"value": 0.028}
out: {"value": 0.375}
